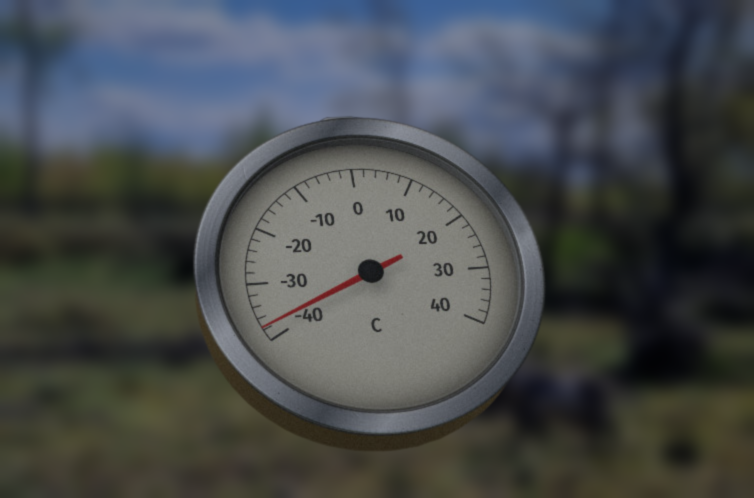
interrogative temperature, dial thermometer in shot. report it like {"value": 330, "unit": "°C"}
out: {"value": -38, "unit": "°C"}
